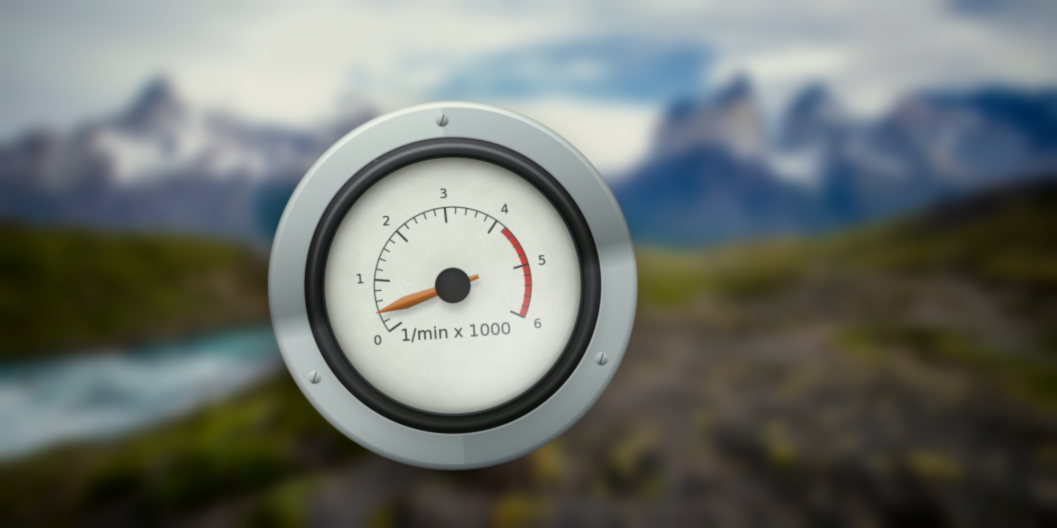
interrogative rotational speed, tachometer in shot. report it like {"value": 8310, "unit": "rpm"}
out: {"value": 400, "unit": "rpm"}
